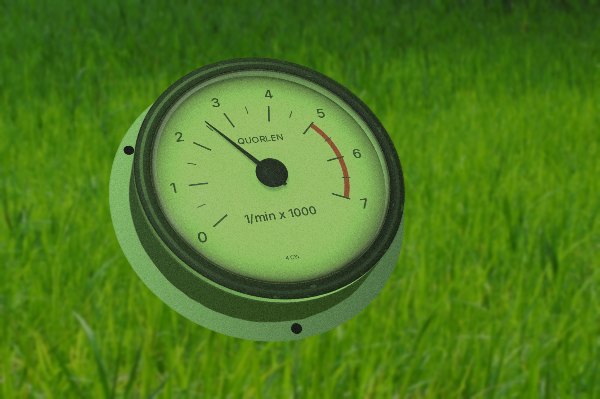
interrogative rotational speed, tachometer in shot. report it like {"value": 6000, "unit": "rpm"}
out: {"value": 2500, "unit": "rpm"}
